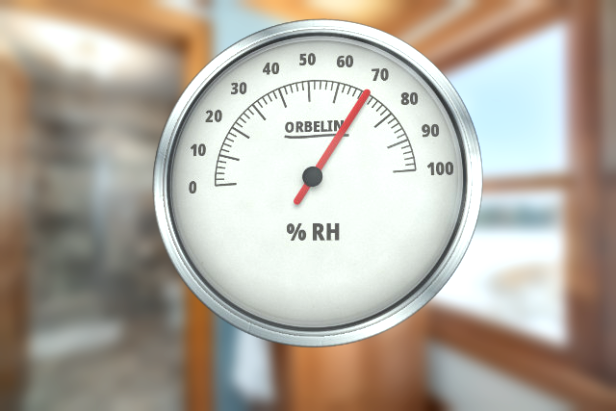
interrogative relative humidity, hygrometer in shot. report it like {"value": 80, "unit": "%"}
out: {"value": 70, "unit": "%"}
